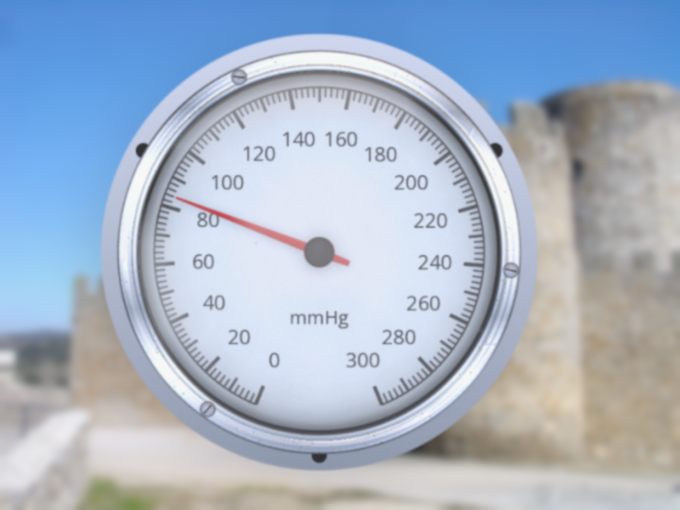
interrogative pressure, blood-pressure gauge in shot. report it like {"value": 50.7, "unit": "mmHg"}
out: {"value": 84, "unit": "mmHg"}
